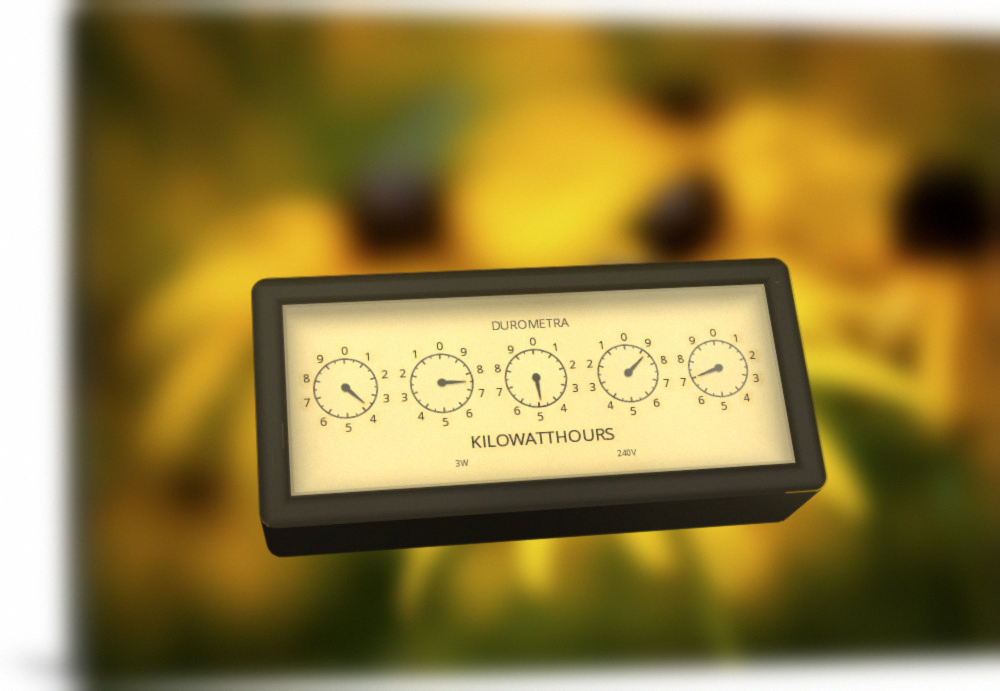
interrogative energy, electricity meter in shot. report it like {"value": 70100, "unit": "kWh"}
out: {"value": 37487, "unit": "kWh"}
